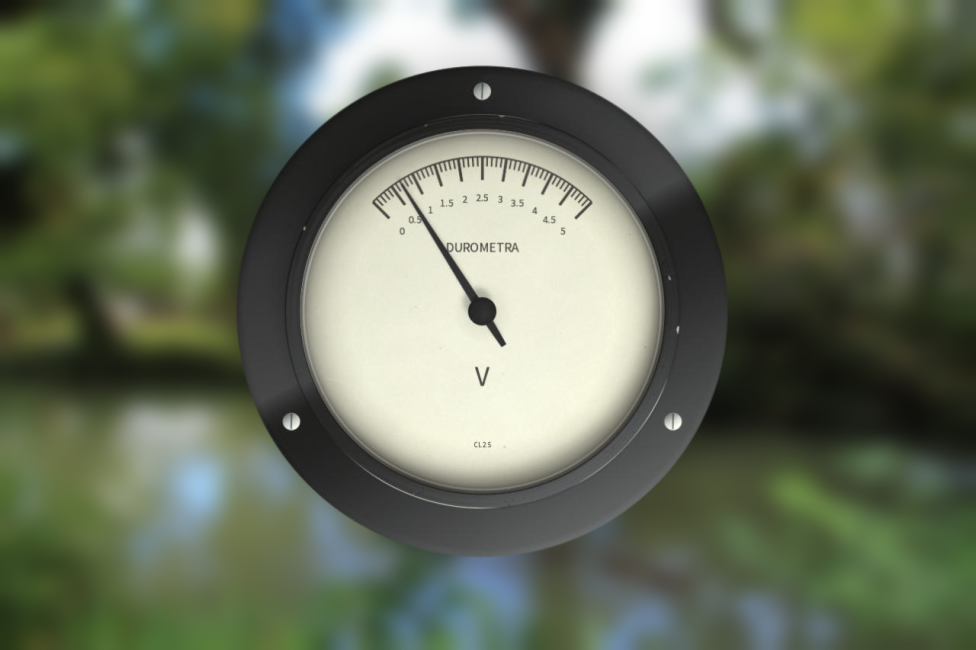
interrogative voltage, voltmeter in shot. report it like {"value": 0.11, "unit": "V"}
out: {"value": 0.7, "unit": "V"}
